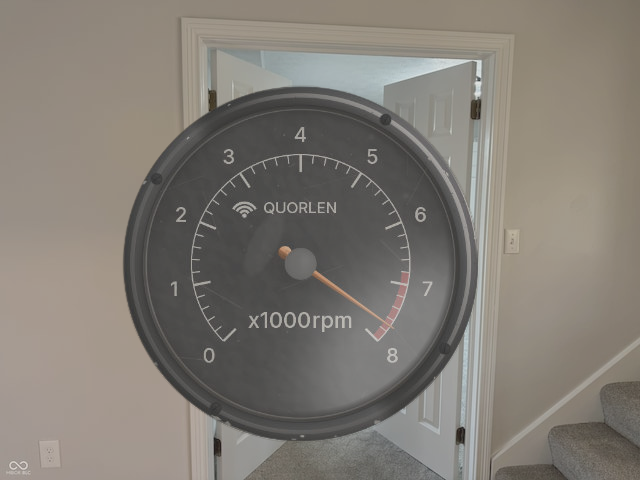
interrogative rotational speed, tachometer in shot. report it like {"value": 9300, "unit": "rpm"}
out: {"value": 7700, "unit": "rpm"}
